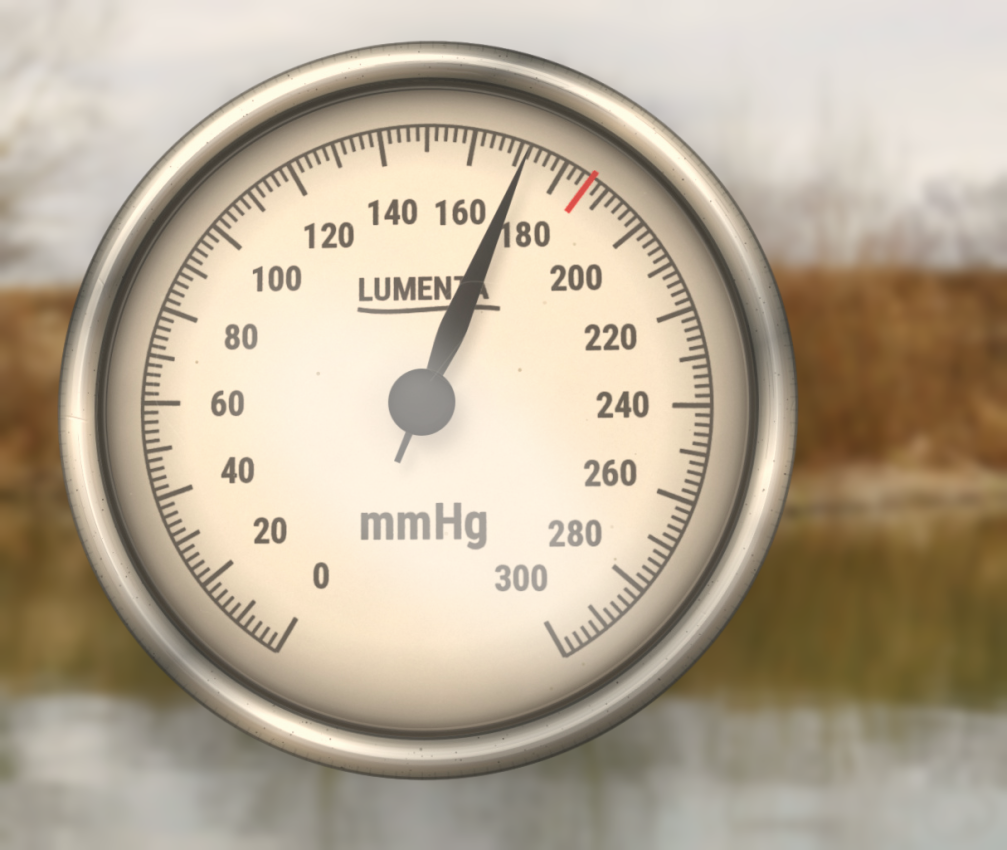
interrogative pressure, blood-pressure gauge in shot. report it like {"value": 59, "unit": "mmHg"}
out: {"value": 172, "unit": "mmHg"}
